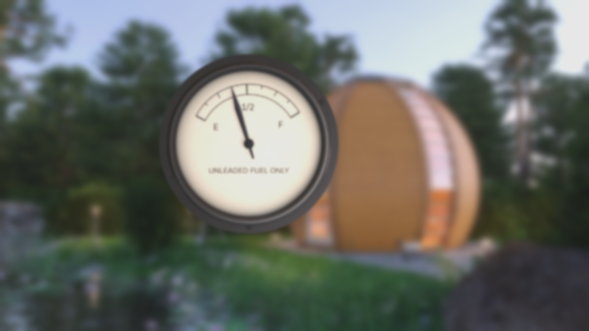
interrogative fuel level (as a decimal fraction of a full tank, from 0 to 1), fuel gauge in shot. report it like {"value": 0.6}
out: {"value": 0.375}
